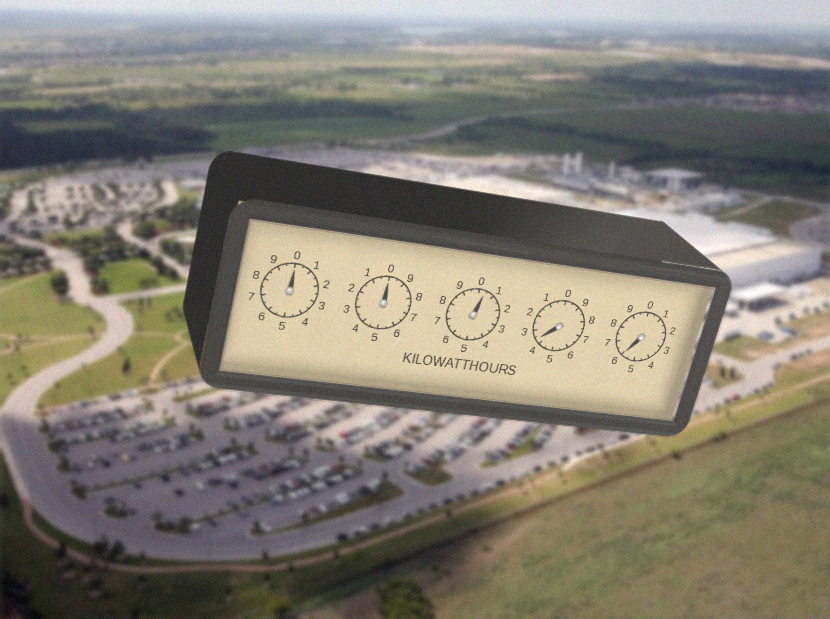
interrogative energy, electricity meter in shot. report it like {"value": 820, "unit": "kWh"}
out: {"value": 36, "unit": "kWh"}
